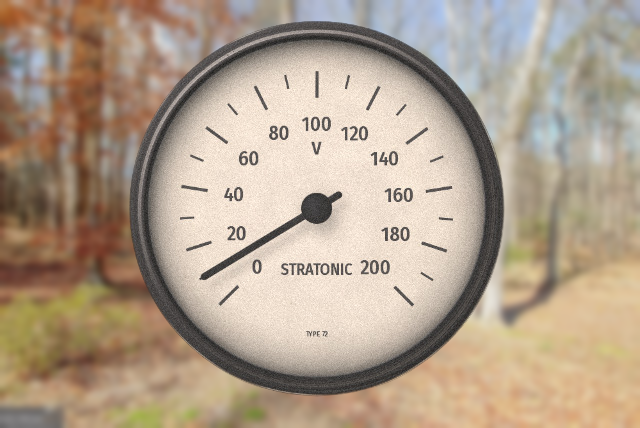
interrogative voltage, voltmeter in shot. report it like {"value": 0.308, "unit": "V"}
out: {"value": 10, "unit": "V"}
